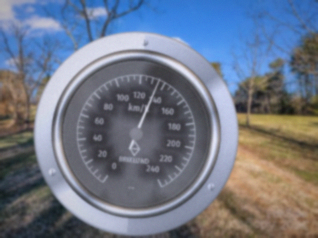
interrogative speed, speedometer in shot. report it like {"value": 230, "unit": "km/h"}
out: {"value": 135, "unit": "km/h"}
